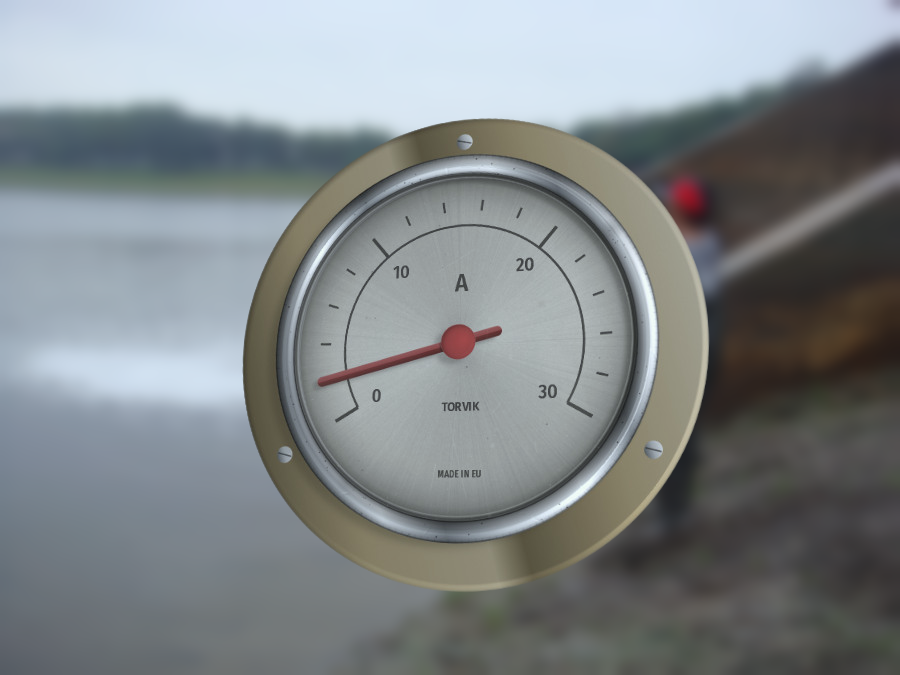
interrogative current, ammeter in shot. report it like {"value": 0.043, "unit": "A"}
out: {"value": 2, "unit": "A"}
